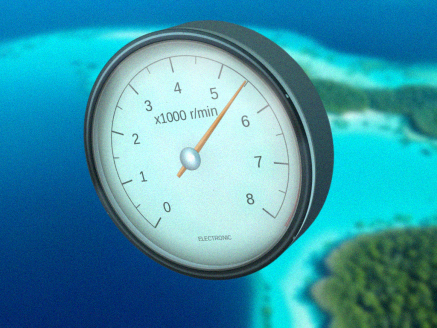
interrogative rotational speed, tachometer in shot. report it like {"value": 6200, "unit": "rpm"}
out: {"value": 5500, "unit": "rpm"}
